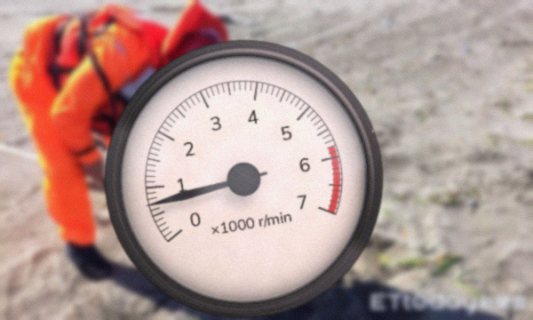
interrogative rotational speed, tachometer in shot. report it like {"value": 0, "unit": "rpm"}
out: {"value": 700, "unit": "rpm"}
